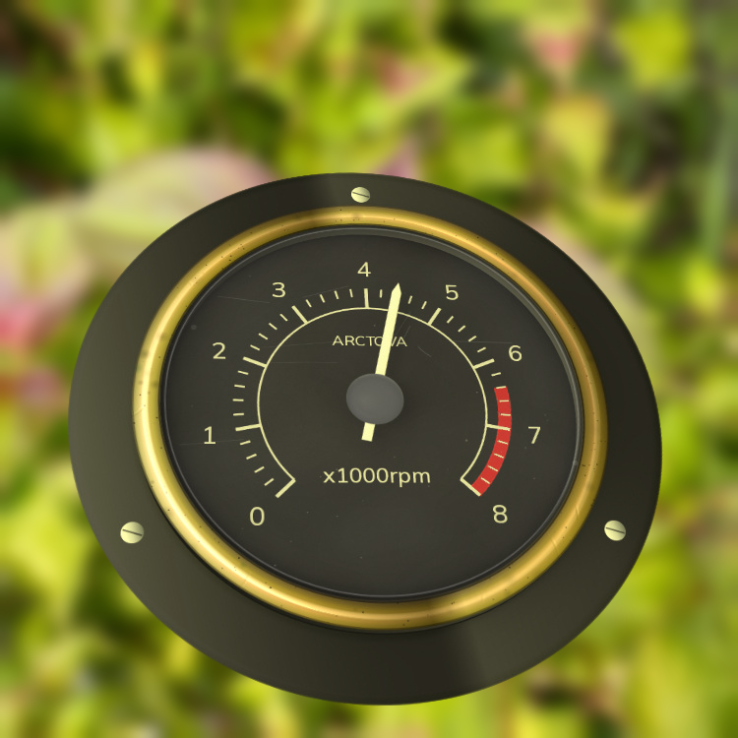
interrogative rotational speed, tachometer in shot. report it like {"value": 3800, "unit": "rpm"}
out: {"value": 4400, "unit": "rpm"}
